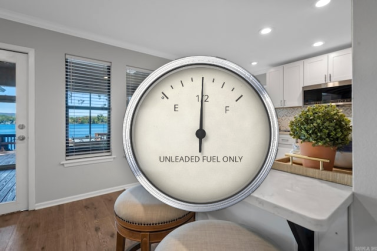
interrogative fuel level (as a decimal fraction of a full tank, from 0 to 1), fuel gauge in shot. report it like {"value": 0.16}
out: {"value": 0.5}
